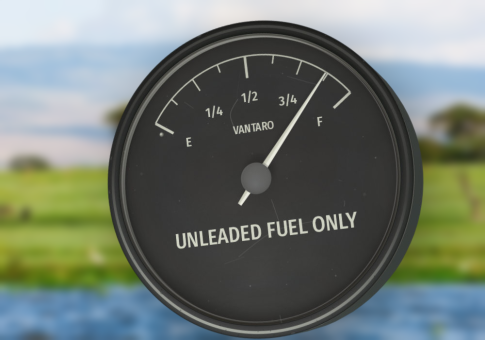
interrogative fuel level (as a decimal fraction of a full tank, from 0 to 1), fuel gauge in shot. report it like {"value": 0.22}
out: {"value": 0.875}
